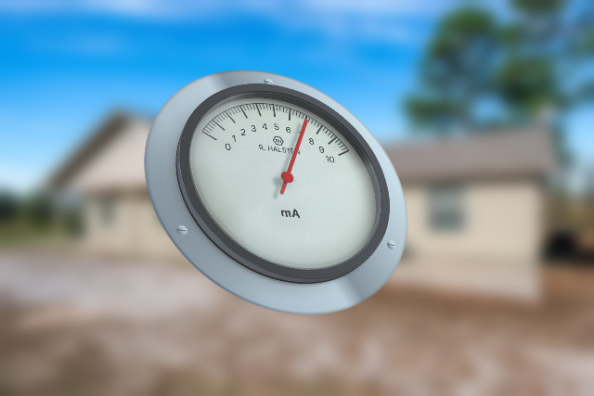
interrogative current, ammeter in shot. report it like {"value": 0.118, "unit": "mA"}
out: {"value": 7, "unit": "mA"}
